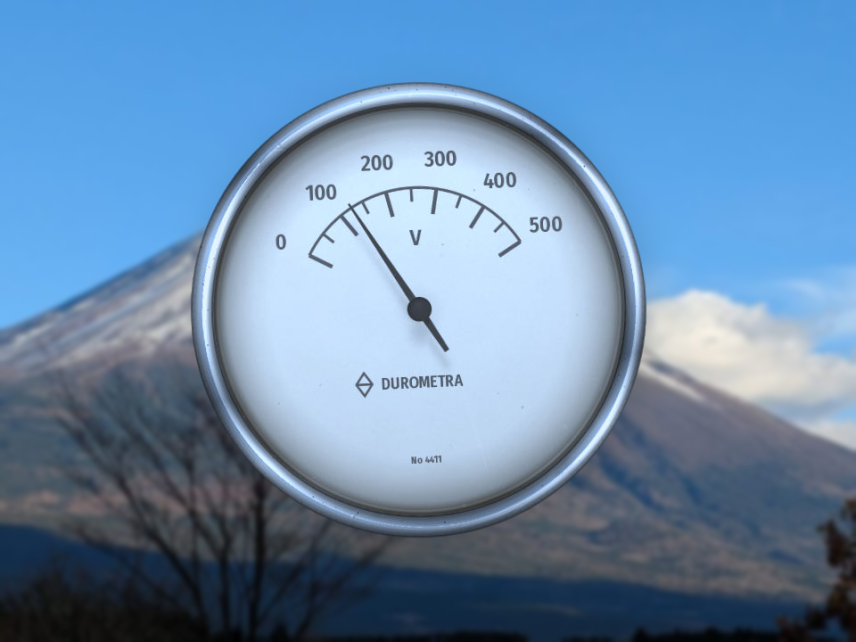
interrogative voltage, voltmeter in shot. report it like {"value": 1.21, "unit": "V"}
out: {"value": 125, "unit": "V"}
